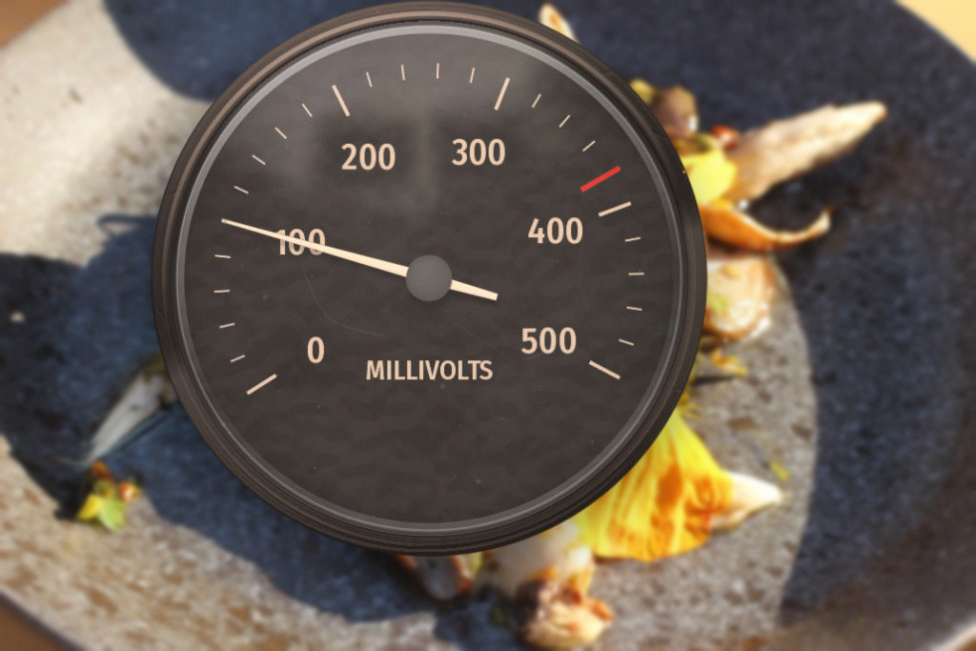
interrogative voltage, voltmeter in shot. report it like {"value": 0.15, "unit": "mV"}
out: {"value": 100, "unit": "mV"}
